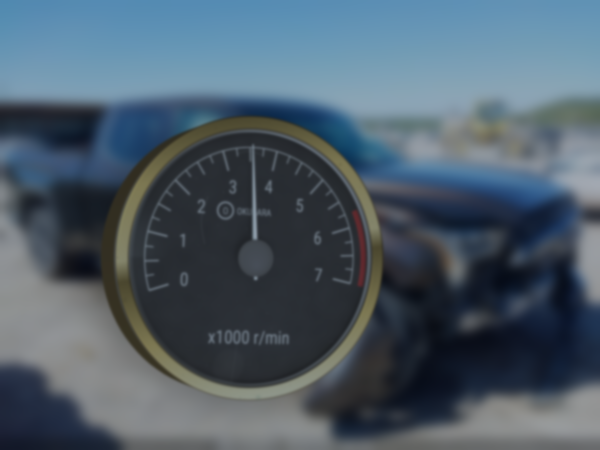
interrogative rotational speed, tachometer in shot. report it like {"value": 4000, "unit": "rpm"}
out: {"value": 3500, "unit": "rpm"}
